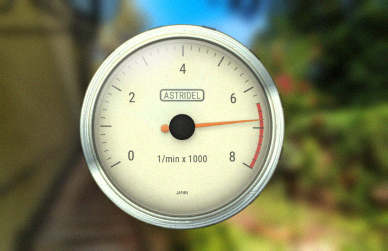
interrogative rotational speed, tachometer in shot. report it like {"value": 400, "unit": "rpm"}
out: {"value": 6800, "unit": "rpm"}
